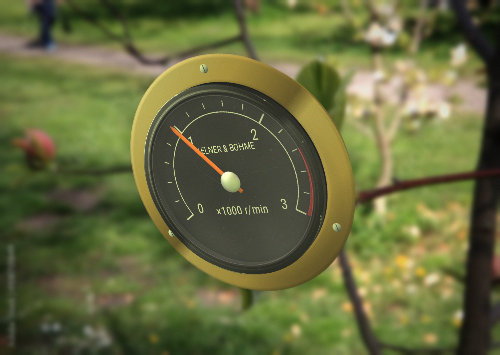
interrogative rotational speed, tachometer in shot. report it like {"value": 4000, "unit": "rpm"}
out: {"value": 1000, "unit": "rpm"}
